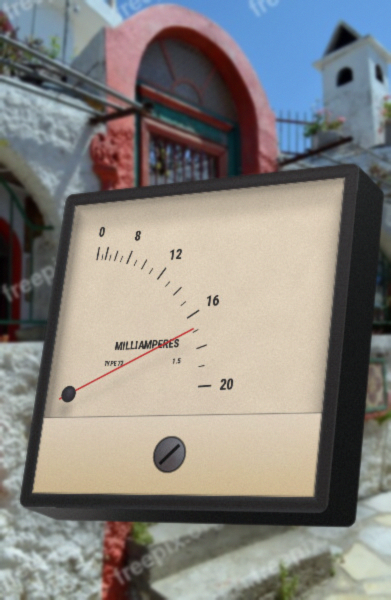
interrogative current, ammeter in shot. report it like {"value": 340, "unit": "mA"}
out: {"value": 17, "unit": "mA"}
